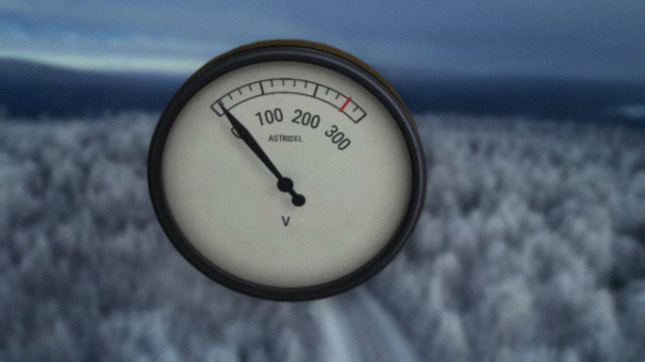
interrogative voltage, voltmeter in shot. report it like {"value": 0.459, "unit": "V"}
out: {"value": 20, "unit": "V"}
